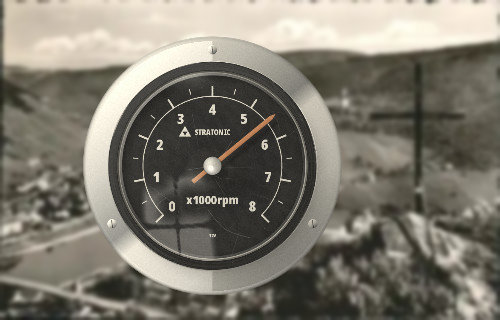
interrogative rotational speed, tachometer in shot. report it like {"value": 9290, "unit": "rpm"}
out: {"value": 5500, "unit": "rpm"}
